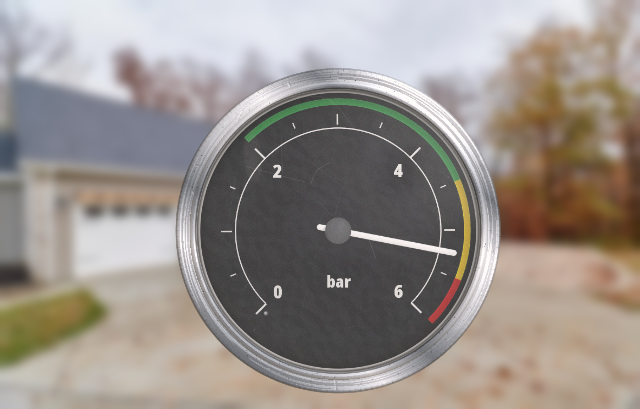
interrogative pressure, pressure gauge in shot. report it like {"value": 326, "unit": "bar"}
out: {"value": 5.25, "unit": "bar"}
